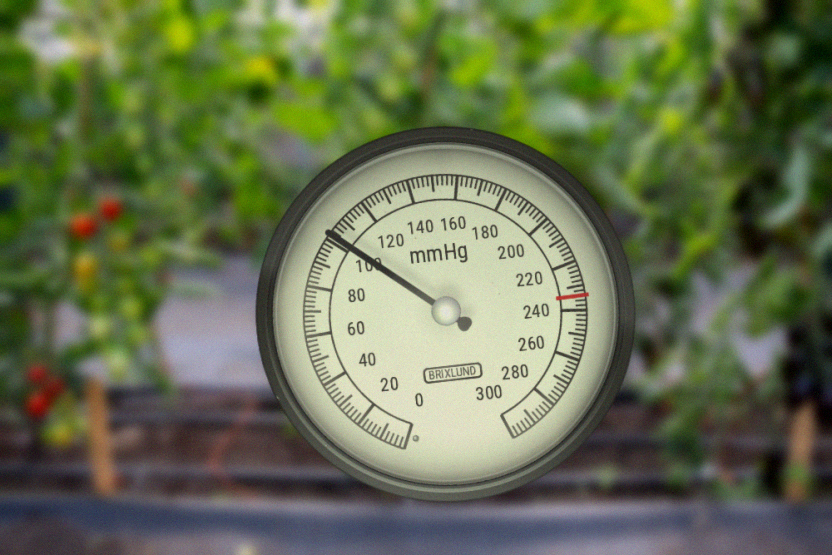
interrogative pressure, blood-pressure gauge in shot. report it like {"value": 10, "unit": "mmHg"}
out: {"value": 102, "unit": "mmHg"}
